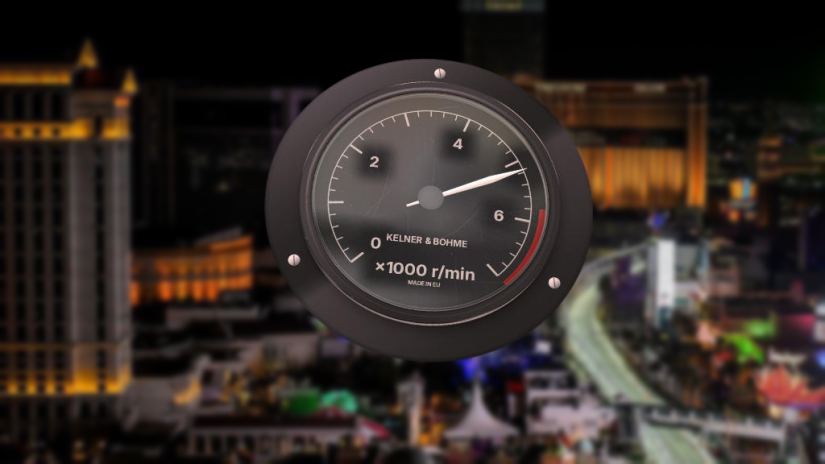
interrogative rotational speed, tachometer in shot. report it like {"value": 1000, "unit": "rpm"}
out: {"value": 5200, "unit": "rpm"}
